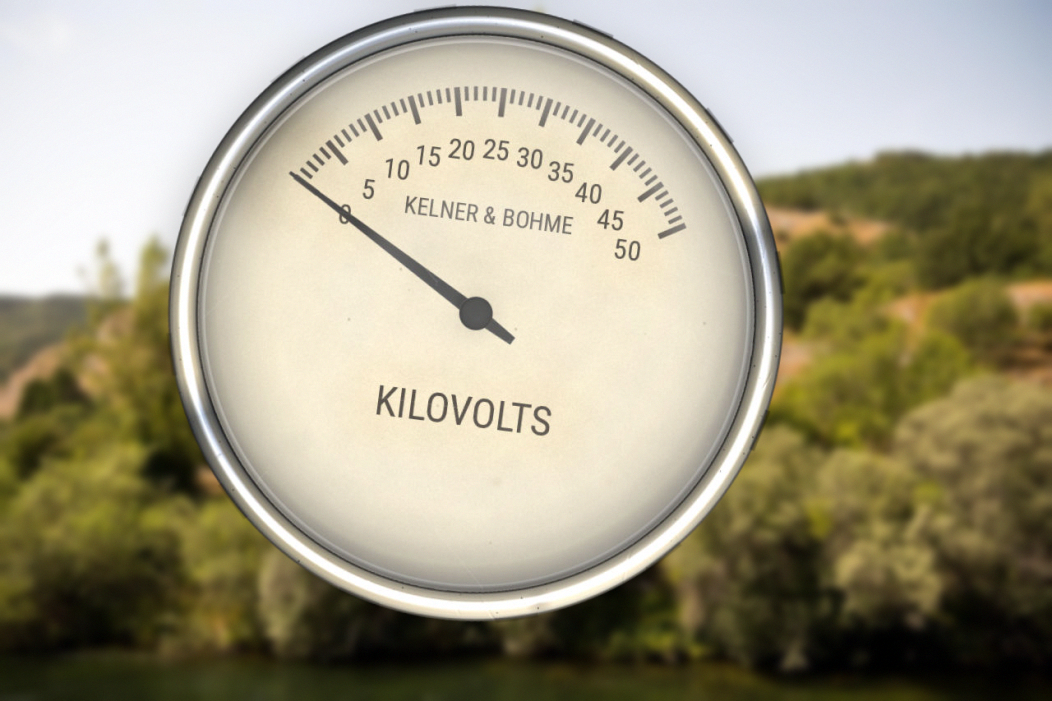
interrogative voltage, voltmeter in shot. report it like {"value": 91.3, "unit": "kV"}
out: {"value": 0, "unit": "kV"}
